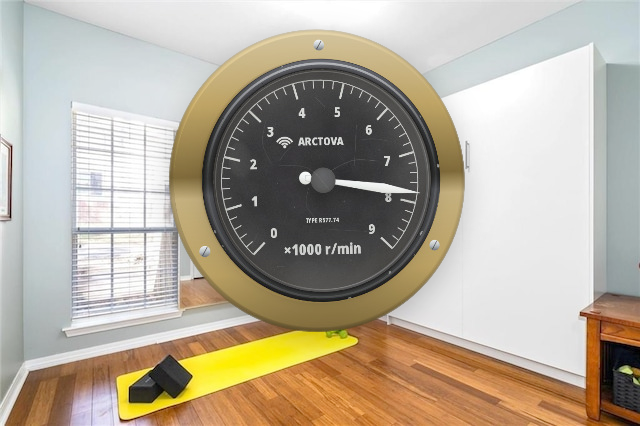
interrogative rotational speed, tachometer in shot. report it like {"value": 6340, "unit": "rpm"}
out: {"value": 7800, "unit": "rpm"}
